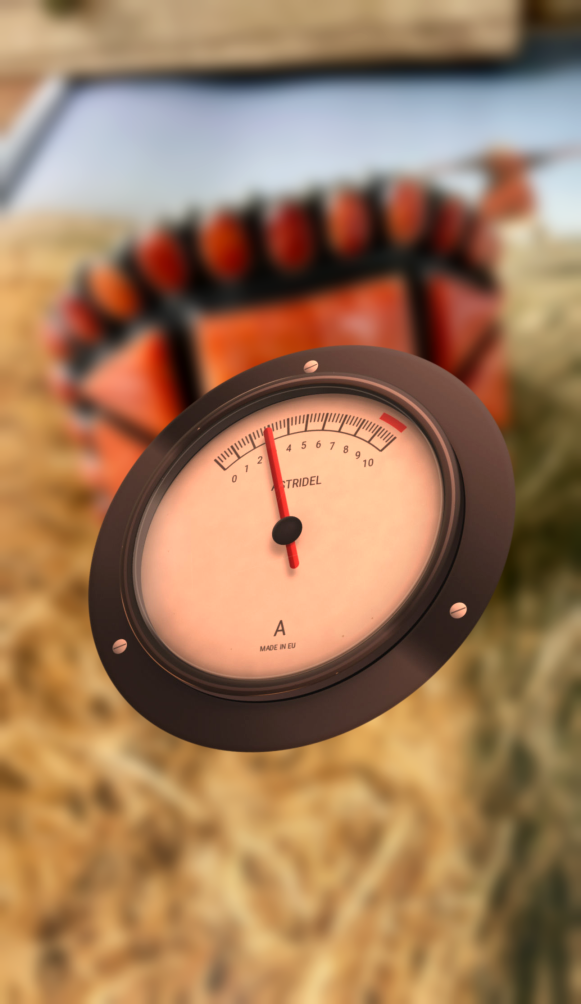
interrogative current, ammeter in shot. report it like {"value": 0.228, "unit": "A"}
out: {"value": 3, "unit": "A"}
